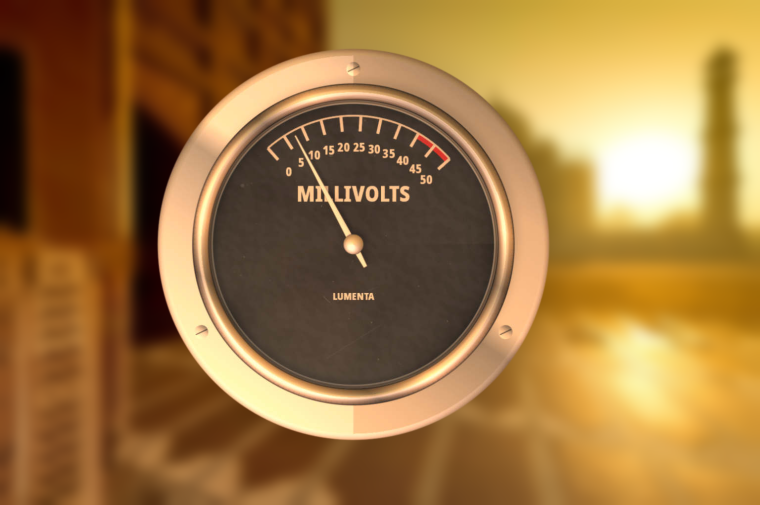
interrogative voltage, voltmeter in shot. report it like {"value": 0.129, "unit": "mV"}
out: {"value": 7.5, "unit": "mV"}
